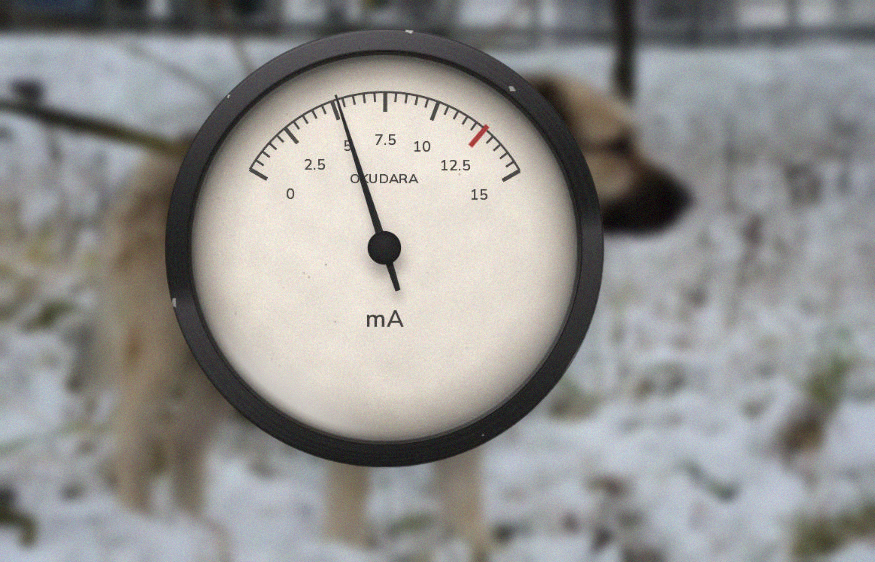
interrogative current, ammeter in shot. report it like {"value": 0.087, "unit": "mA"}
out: {"value": 5.25, "unit": "mA"}
